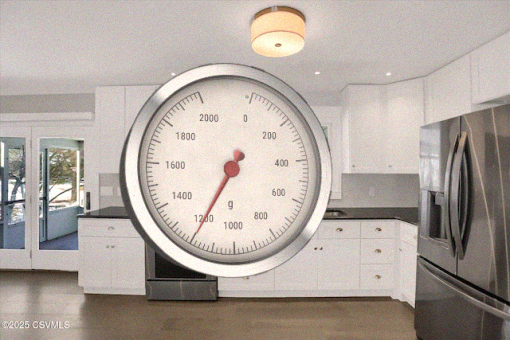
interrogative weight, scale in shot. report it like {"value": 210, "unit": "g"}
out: {"value": 1200, "unit": "g"}
